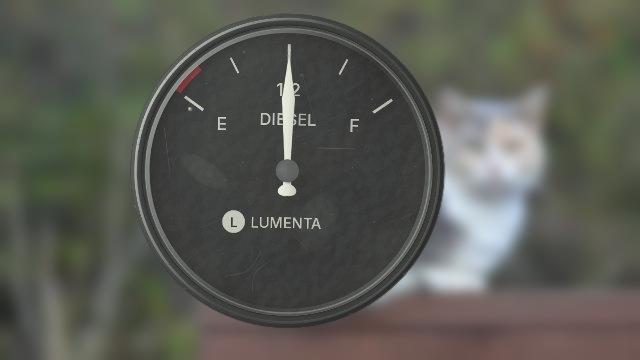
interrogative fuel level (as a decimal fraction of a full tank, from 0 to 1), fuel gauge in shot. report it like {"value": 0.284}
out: {"value": 0.5}
